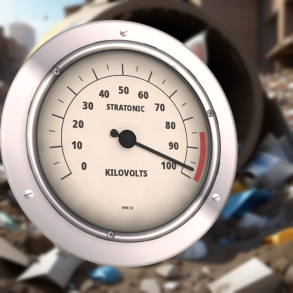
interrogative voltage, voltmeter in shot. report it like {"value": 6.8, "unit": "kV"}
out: {"value": 97.5, "unit": "kV"}
